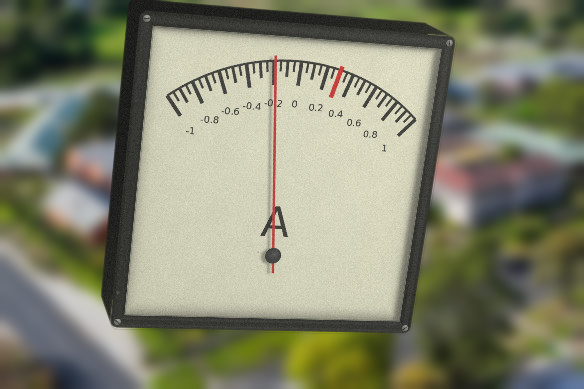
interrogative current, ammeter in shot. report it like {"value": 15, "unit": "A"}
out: {"value": -0.2, "unit": "A"}
